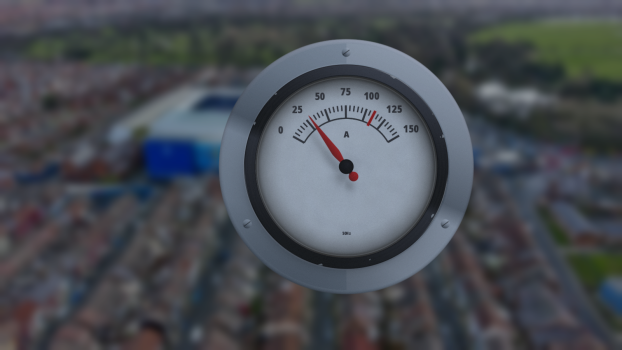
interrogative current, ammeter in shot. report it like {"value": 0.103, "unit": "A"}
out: {"value": 30, "unit": "A"}
